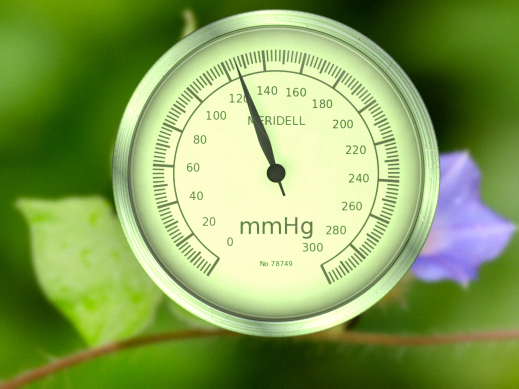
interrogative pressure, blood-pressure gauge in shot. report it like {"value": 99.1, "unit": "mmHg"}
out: {"value": 126, "unit": "mmHg"}
